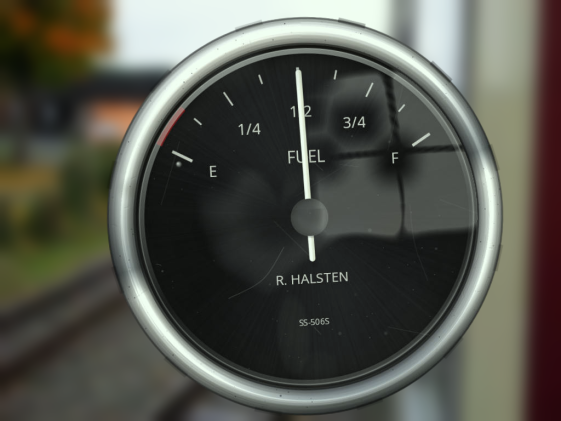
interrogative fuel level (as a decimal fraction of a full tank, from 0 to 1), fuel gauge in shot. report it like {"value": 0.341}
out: {"value": 0.5}
